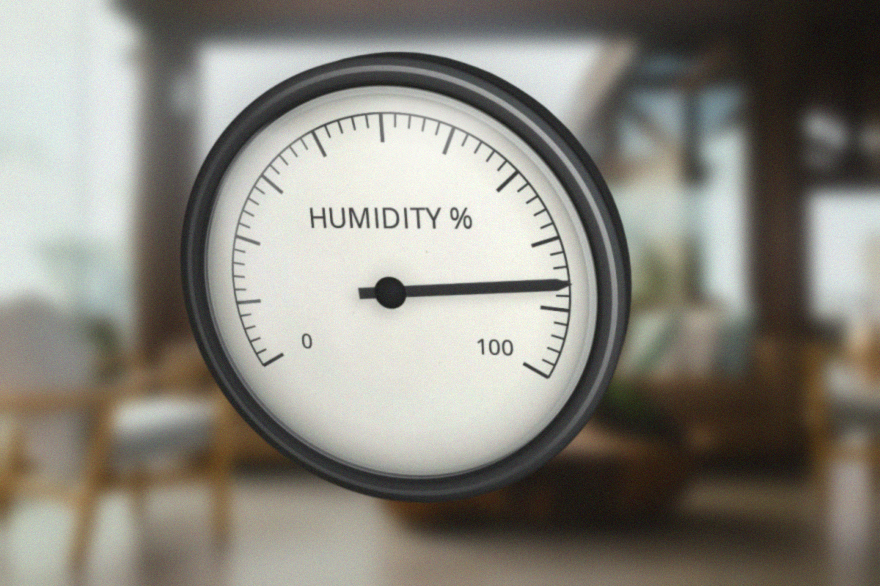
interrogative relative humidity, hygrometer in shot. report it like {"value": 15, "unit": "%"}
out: {"value": 86, "unit": "%"}
